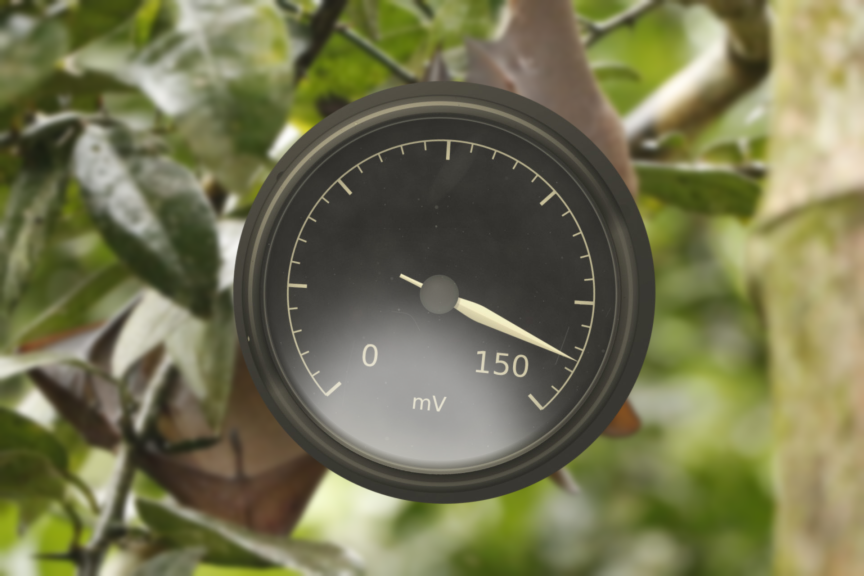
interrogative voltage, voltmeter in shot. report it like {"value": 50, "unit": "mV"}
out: {"value": 137.5, "unit": "mV"}
